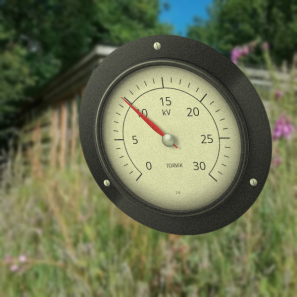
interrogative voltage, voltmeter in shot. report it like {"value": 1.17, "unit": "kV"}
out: {"value": 10, "unit": "kV"}
